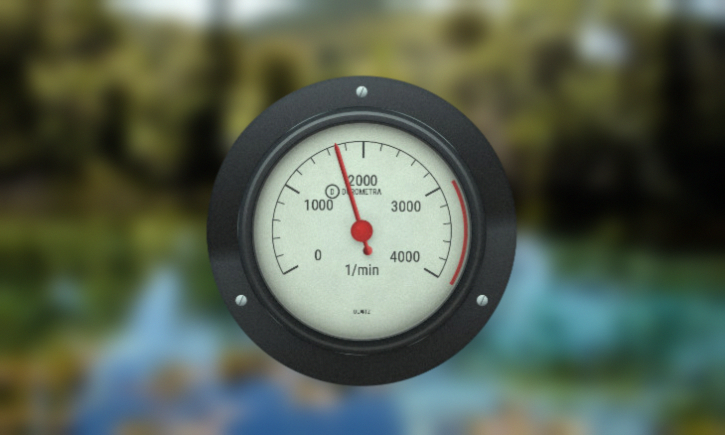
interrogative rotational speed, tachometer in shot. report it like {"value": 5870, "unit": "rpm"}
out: {"value": 1700, "unit": "rpm"}
